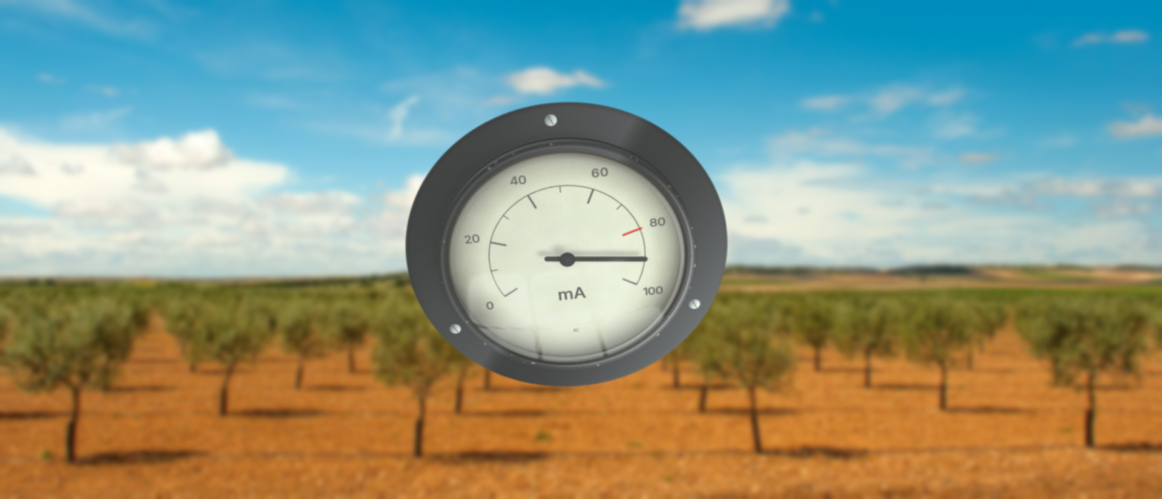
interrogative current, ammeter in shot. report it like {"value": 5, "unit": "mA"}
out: {"value": 90, "unit": "mA"}
